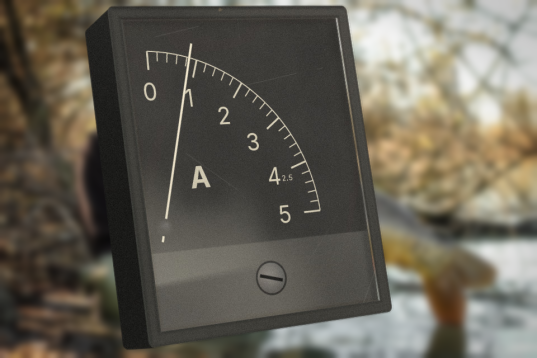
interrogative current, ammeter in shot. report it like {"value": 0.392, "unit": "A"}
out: {"value": 0.8, "unit": "A"}
